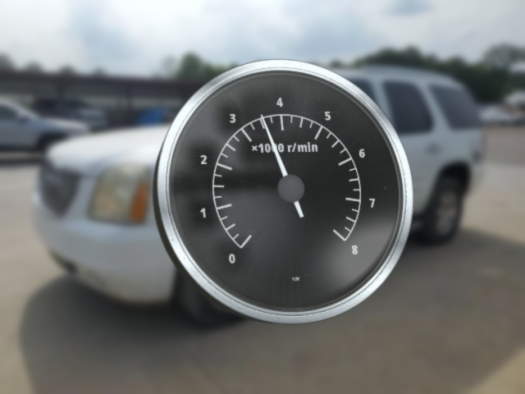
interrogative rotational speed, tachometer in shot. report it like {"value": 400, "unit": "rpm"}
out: {"value": 3500, "unit": "rpm"}
